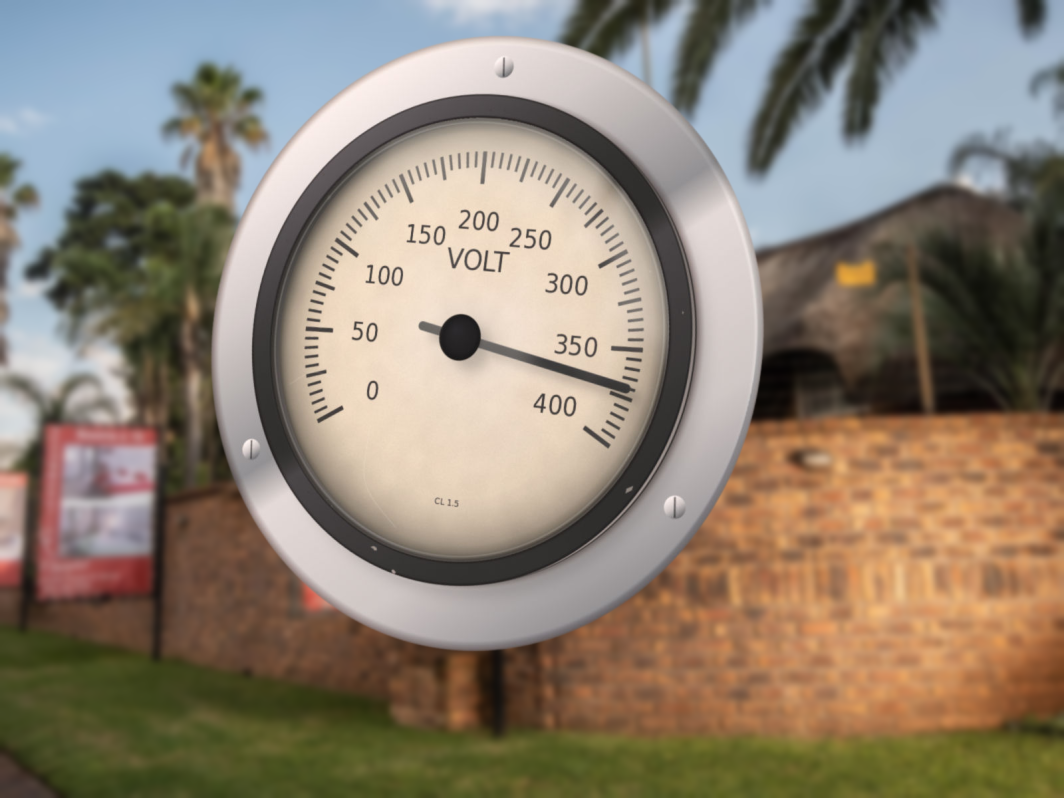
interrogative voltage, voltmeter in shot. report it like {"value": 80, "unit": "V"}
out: {"value": 370, "unit": "V"}
